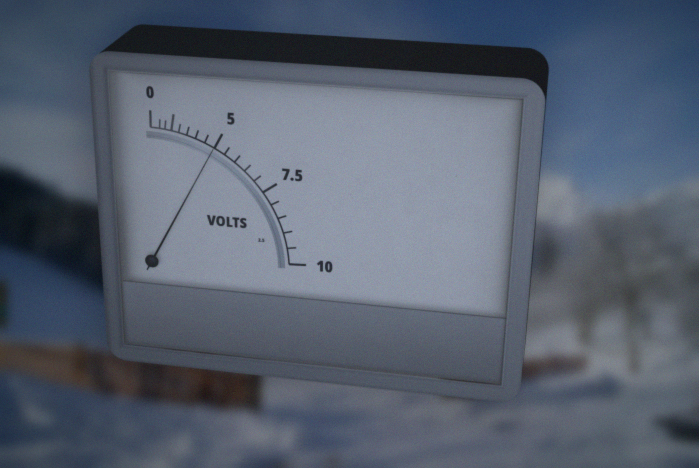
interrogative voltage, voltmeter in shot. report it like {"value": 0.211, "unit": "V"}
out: {"value": 5, "unit": "V"}
